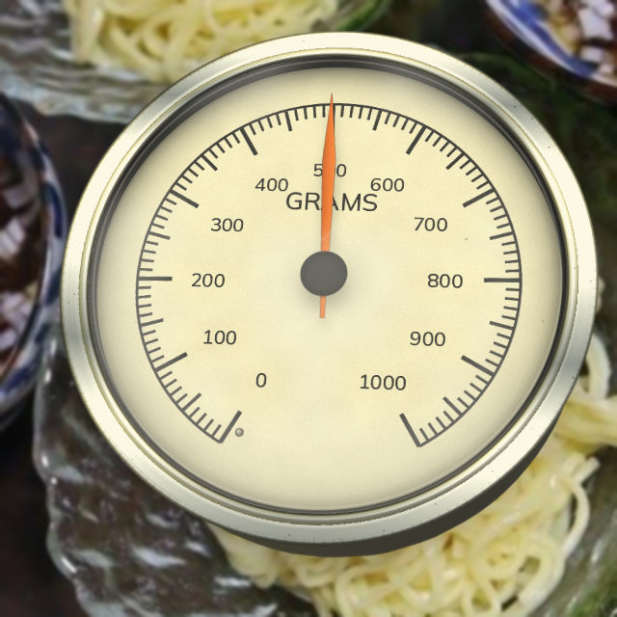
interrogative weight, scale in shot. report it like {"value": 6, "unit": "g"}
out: {"value": 500, "unit": "g"}
